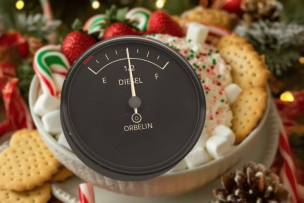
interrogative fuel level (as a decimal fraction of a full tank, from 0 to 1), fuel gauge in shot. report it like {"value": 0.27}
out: {"value": 0.5}
